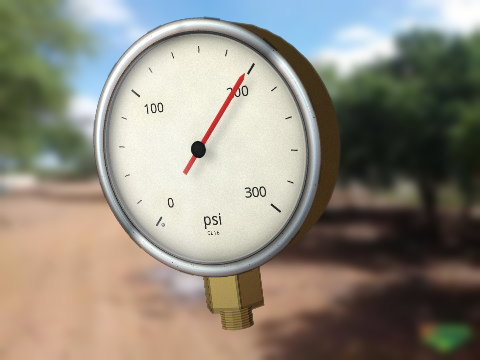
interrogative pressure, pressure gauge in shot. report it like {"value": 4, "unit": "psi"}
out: {"value": 200, "unit": "psi"}
